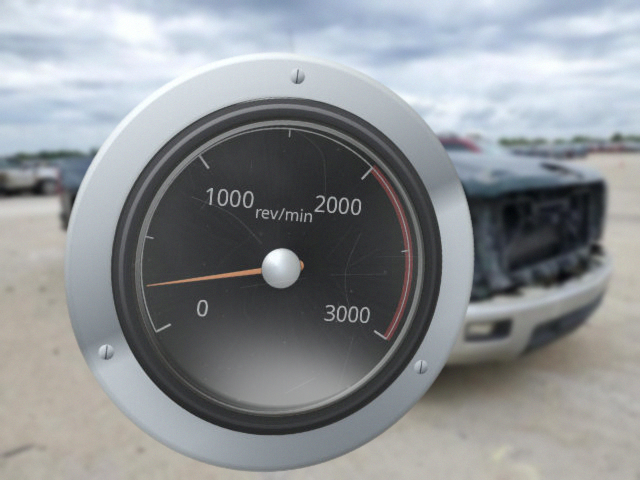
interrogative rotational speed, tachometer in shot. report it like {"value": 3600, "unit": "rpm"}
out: {"value": 250, "unit": "rpm"}
